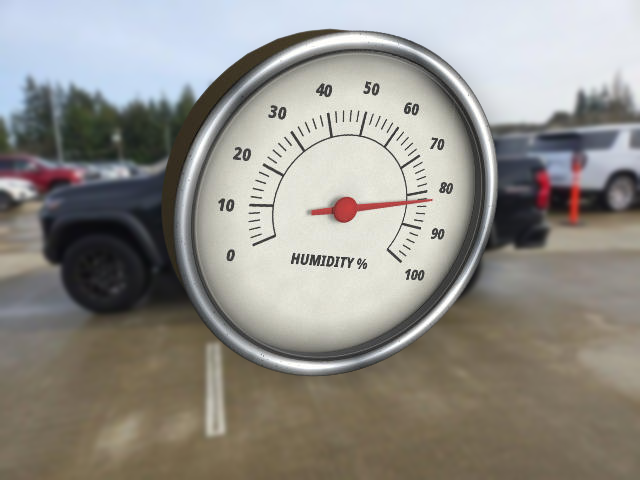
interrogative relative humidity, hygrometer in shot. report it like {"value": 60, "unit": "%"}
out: {"value": 82, "unit": "%"}
